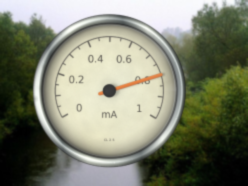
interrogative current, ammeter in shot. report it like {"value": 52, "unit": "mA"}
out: {"value": 0.8, "unit": "mA"}
